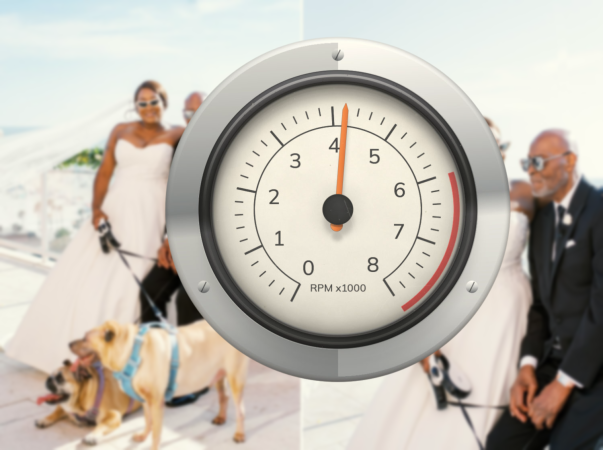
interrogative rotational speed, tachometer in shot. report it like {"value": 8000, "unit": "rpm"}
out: {"value": 4200, "unit": "rpm"}
